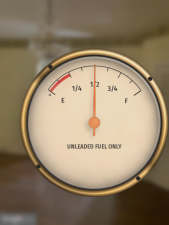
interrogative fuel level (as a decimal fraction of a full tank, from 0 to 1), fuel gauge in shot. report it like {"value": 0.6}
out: {"value": 0.5}
